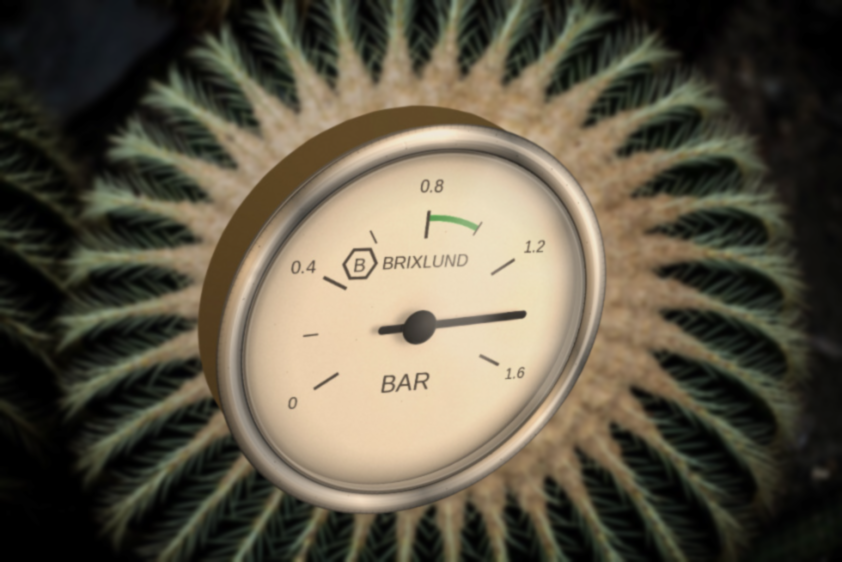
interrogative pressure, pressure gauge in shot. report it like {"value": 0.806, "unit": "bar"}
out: {"value": 1.4, "unit": "bar"}
